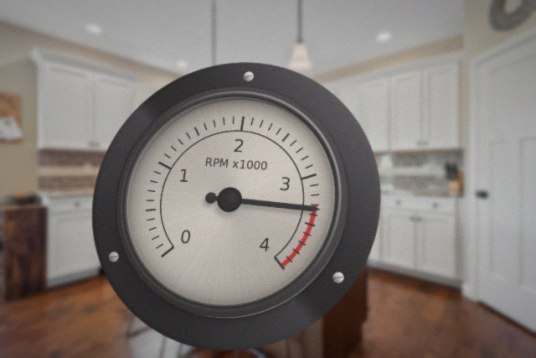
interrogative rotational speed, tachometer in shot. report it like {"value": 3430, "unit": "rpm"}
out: {"value": 3350, "unit": "rpm"}
